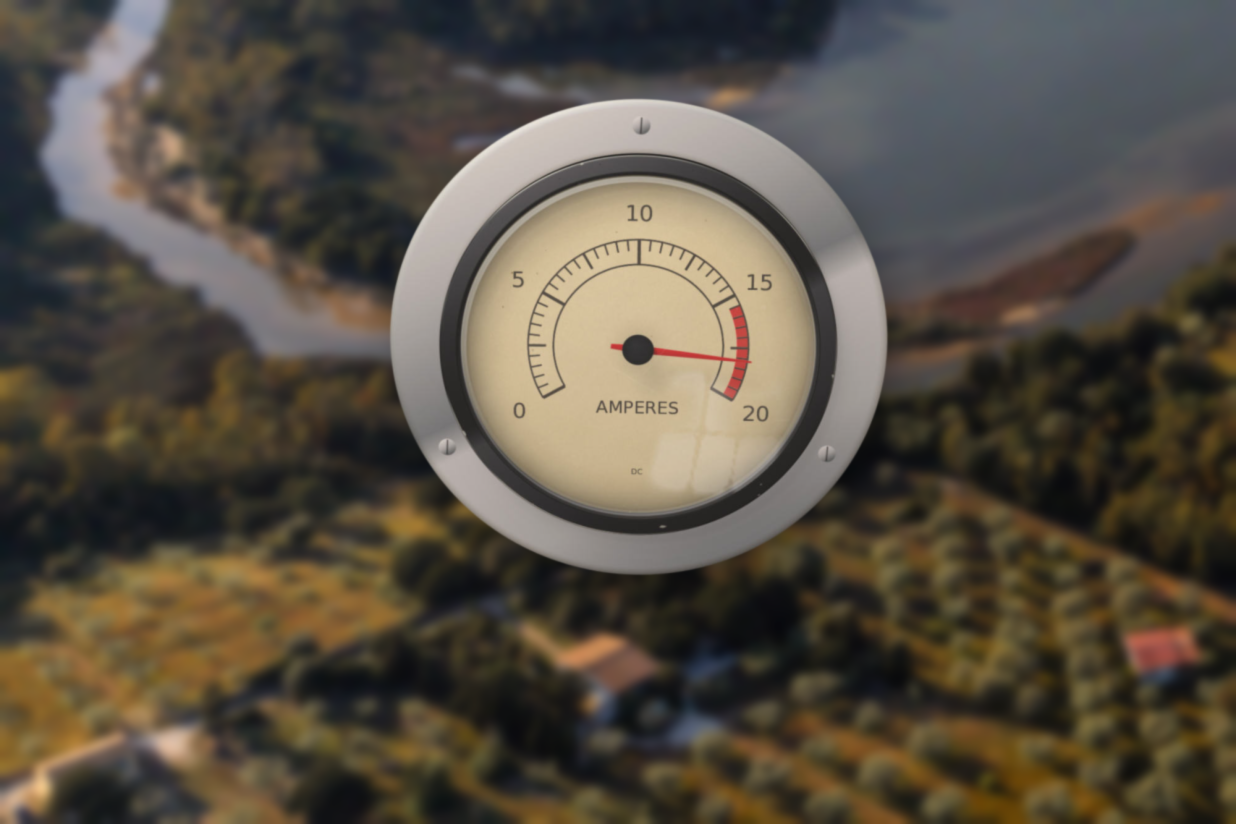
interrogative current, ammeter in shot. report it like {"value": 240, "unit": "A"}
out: {"value": 18, "unit": "A"}
